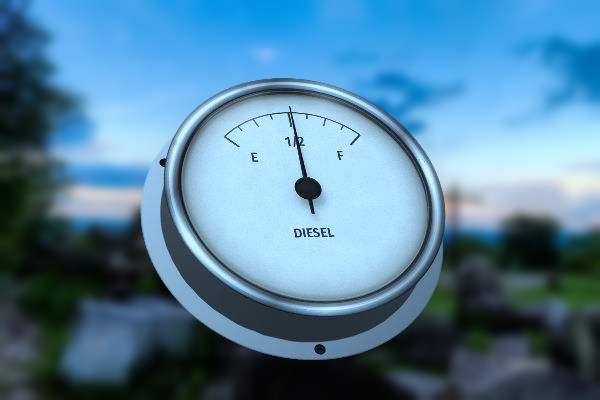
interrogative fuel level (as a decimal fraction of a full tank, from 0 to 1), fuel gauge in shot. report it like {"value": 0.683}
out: {"value": 0.5}
